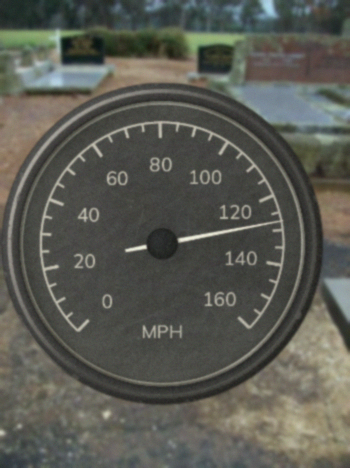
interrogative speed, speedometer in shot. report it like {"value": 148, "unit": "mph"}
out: {"value": 127.5, "unit": "mph"}
